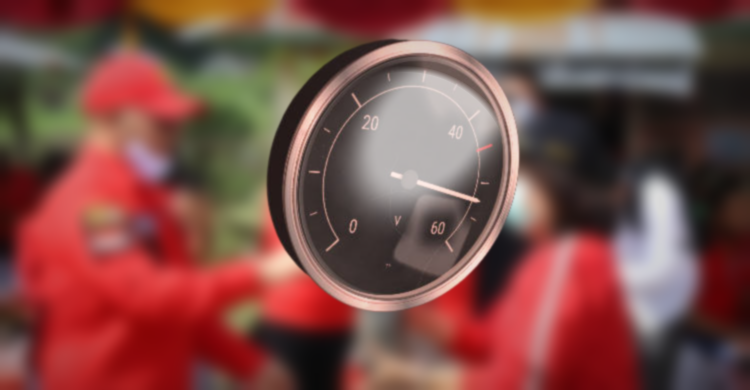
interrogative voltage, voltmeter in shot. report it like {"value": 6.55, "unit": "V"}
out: {"value": 52.5, "unit": "V"}
